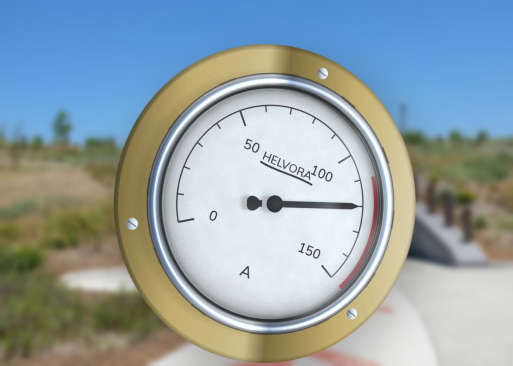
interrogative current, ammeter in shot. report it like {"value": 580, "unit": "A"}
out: {"value": 120, "unit": "A"}
